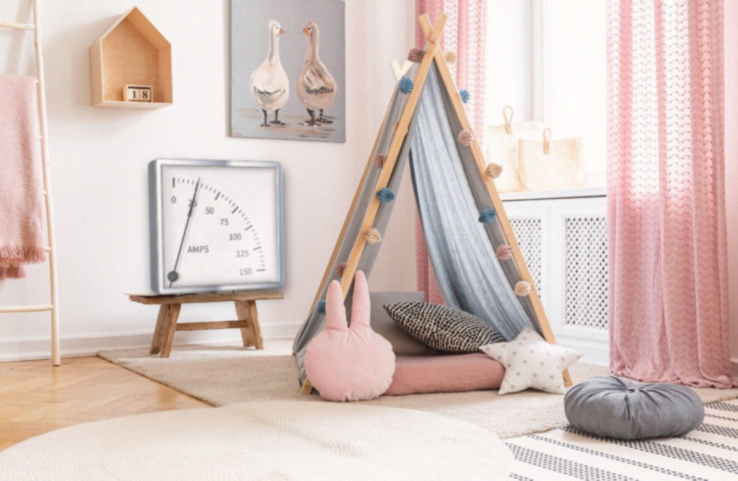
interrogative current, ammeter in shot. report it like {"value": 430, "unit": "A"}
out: {"value": 25, "unit": "A"}
